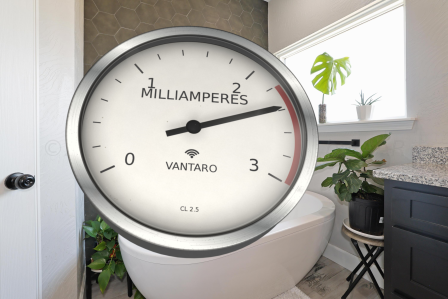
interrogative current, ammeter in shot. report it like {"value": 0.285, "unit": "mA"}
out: {"value": 2.4, "unit": "mA"}
